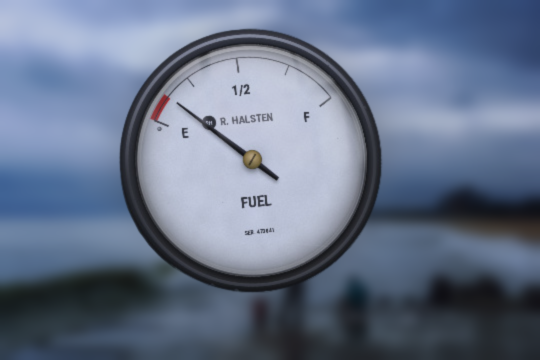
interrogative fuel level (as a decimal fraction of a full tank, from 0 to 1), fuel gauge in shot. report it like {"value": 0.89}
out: {"value": 0.125}
